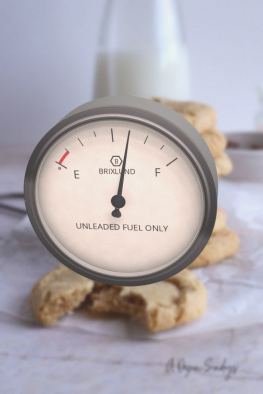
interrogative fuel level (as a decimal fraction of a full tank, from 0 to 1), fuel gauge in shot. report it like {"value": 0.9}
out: {"value": 0.625}
